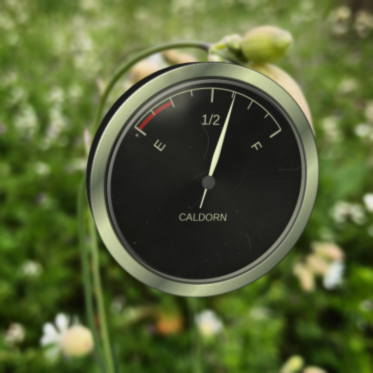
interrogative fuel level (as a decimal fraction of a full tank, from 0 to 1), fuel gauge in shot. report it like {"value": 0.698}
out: {"value": 0.625}
